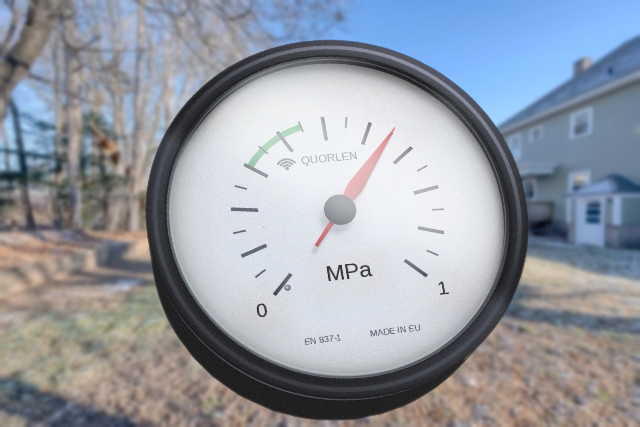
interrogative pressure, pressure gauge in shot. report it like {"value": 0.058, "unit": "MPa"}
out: {"value": 0.65, "unit": "MPa"}
